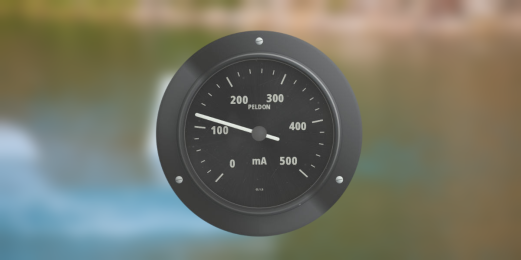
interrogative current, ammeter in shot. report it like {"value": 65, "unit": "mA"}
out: {"value": 120, "unit": "mA"}
